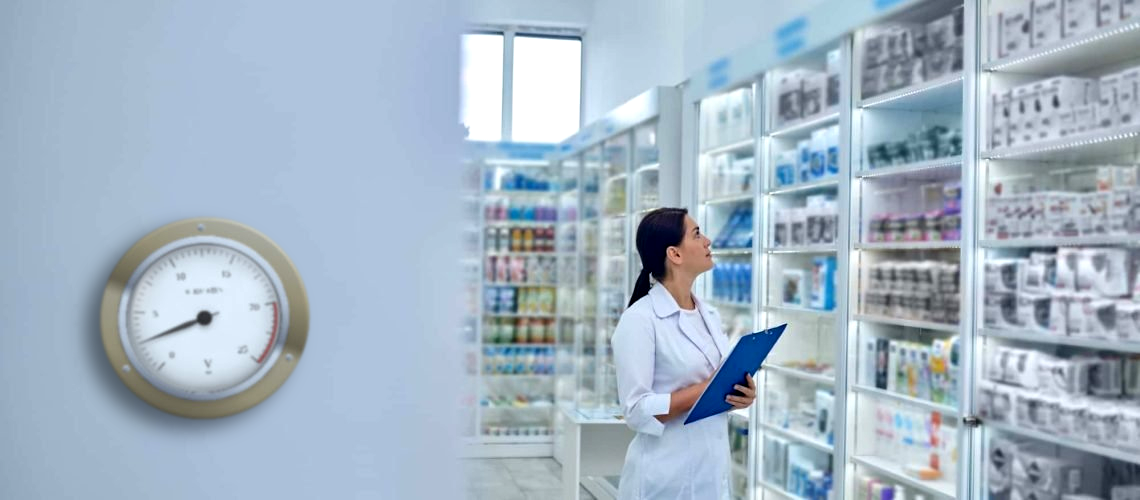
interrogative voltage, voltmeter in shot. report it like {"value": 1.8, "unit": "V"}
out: {"value": 2.5, "unit": "V"}
